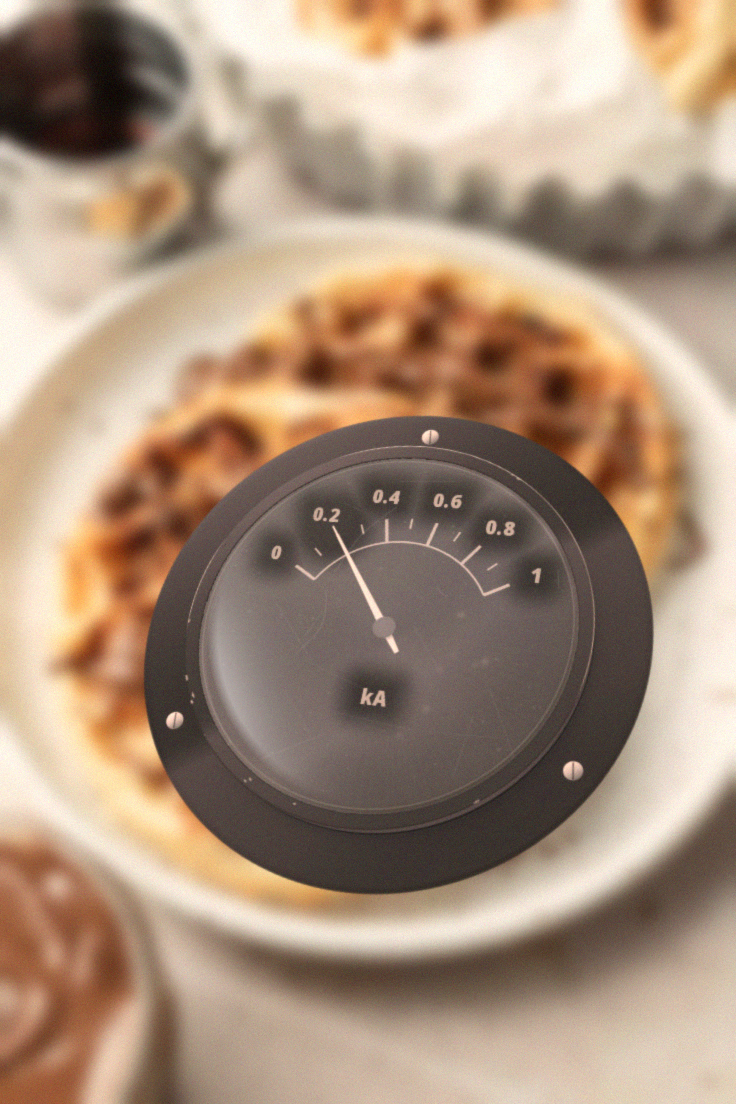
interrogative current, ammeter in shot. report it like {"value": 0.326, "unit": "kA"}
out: {"value": 0.2, "unit": "kA"}
